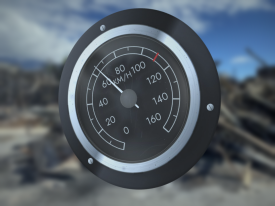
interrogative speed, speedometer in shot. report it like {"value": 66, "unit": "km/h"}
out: {"value": 65, "unit": "km/h"}
